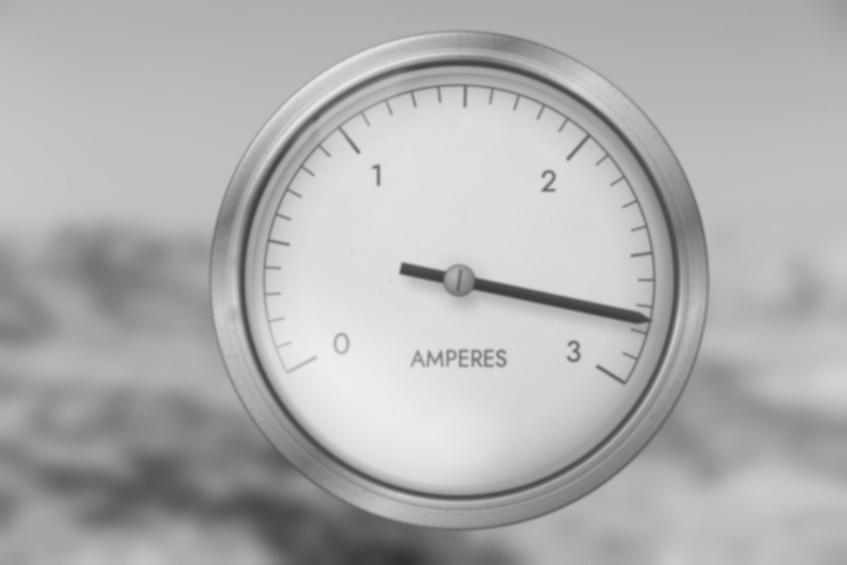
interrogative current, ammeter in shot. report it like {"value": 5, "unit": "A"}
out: {"value": 2.75, "unit": "A"}
